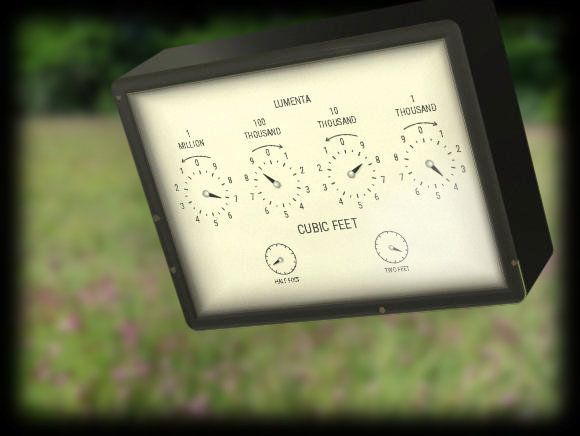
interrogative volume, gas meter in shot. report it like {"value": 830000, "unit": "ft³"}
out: {"value": 688400, "unit": "ft³"}
